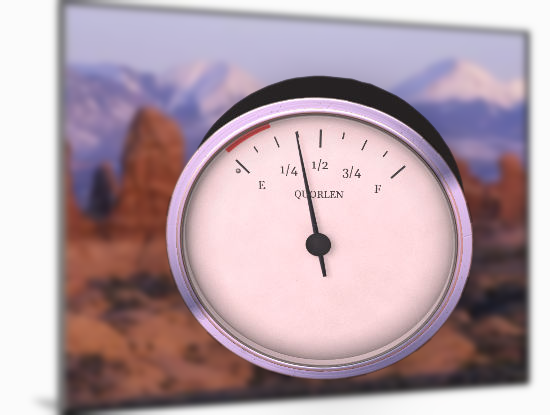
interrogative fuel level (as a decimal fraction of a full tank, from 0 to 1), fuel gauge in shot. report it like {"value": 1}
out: {"value": 0.375}
